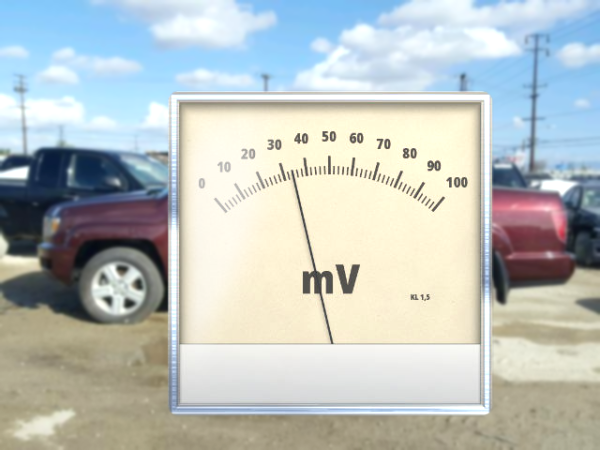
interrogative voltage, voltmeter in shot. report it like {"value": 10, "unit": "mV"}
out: {"value": 34, "unit": "mV"}
